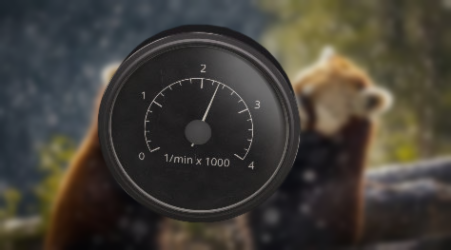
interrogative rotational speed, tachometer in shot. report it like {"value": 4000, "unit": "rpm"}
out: {"value": 2300, "unit": "rpm"}
